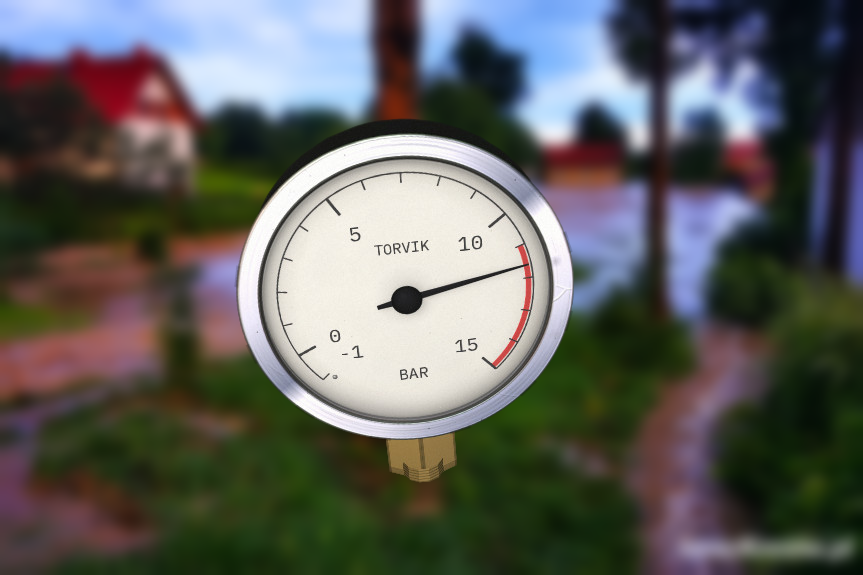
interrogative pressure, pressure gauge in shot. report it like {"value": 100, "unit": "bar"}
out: {"value": 11.5, "unit": "bar"}
